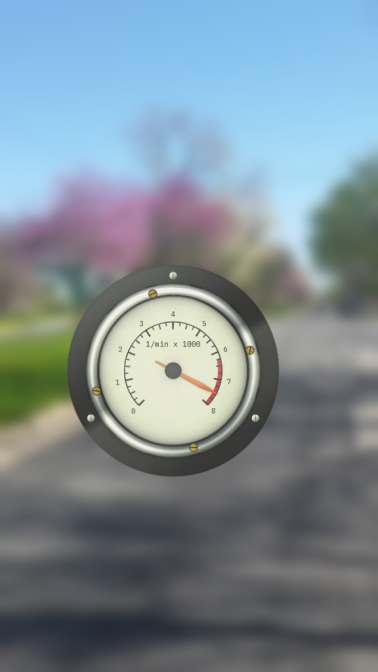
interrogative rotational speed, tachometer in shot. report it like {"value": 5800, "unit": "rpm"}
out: {"value": 7500, "unit": "rpm"}
